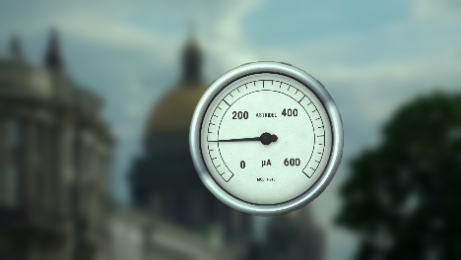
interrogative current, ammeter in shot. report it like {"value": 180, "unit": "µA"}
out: {"value": 100, "unit": "µA"}
